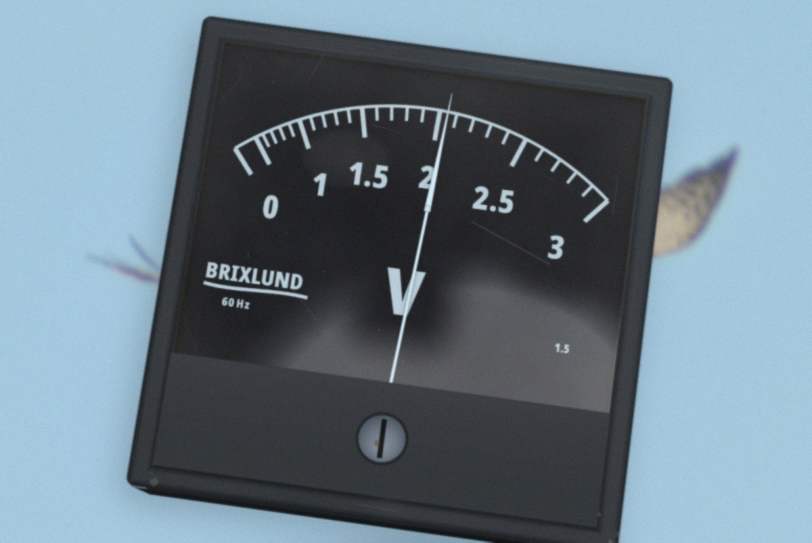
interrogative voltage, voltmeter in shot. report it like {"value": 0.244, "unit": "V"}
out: {"value": 2.05, "unit": "V"}
